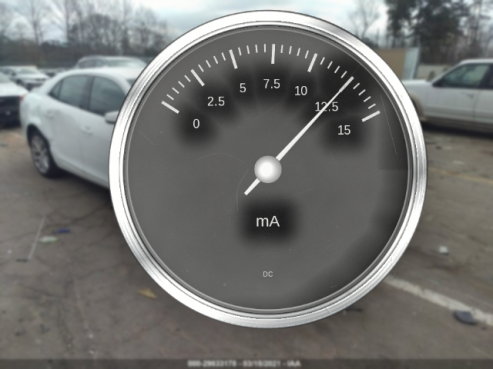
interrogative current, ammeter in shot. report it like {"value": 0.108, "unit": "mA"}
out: {"value": 12.5, "unit": "mA"}
